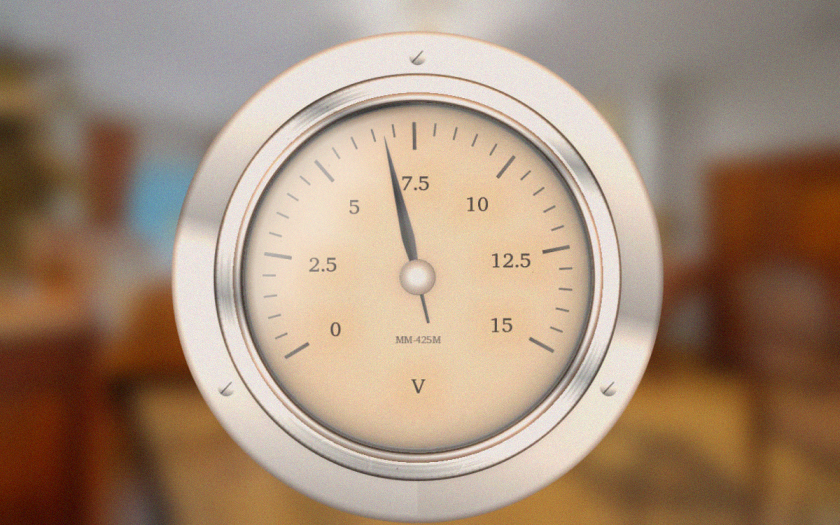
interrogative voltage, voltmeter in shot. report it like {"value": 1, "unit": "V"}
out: {"value": 6.75, "unit": "V"}
